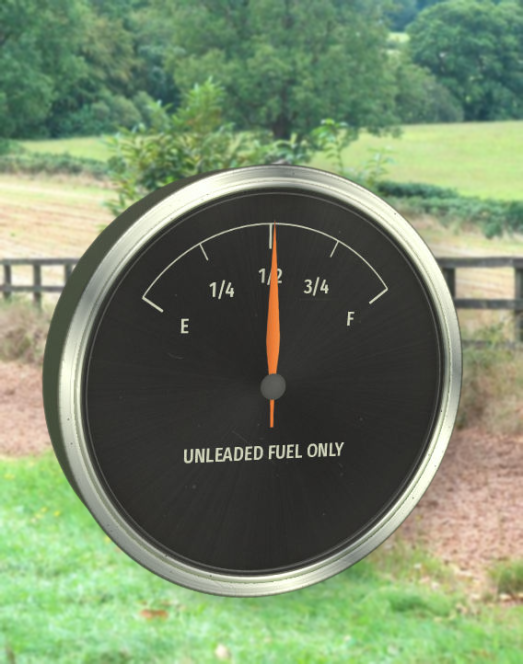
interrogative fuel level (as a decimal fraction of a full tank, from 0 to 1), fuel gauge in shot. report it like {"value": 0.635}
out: {"value": 0.5}
